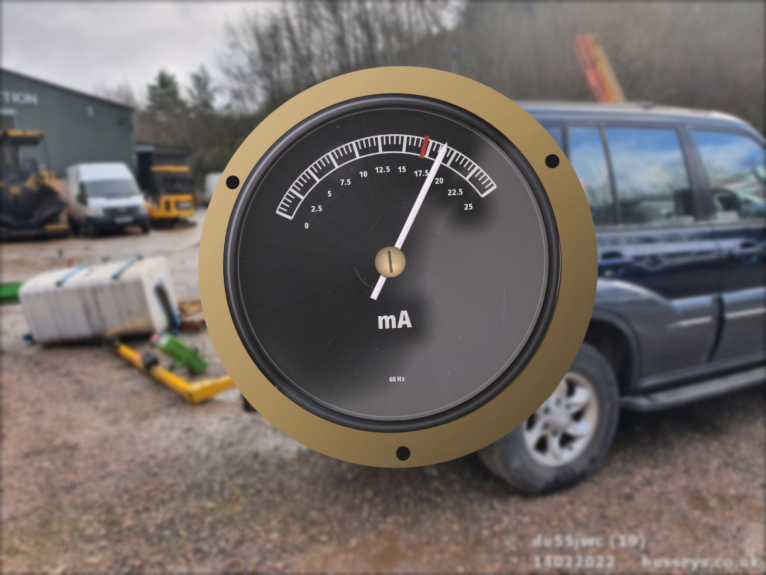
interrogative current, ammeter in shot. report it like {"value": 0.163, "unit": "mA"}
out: {"value": 19, "unit": "mA"}
